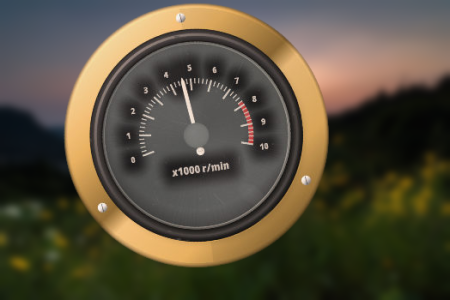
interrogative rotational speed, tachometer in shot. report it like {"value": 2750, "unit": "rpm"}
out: {"value": 4600, "unit": "rpm"}
